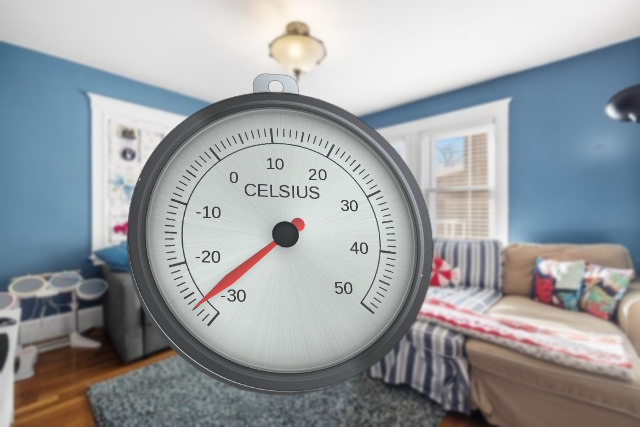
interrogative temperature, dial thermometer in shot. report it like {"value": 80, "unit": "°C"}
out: {"value": -27, "unit": "°C"}
